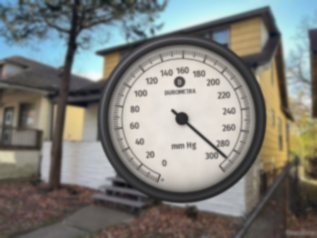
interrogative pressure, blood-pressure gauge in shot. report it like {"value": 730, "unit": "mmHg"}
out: {"value": 290, "unit": "mmHg"}
